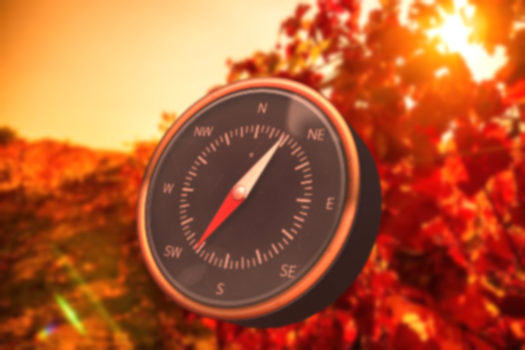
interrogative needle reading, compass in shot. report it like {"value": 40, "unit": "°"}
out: {"value": 210, "unit": "°"}
